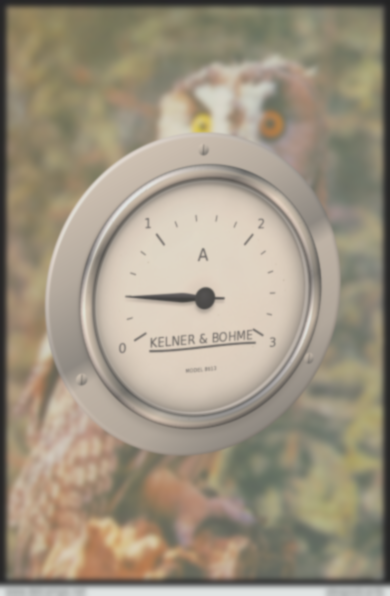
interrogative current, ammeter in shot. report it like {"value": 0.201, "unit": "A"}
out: {"value": 0.4, "unit": "A"}
